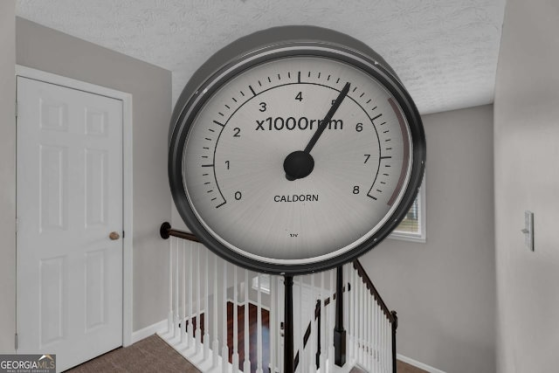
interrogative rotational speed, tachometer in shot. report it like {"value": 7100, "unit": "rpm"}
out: {"value": 5000, "unit": "rpm"}
